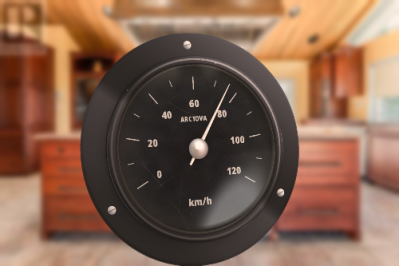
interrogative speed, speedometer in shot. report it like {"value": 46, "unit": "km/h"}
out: {"value": 75, "unit": "km/h"}
